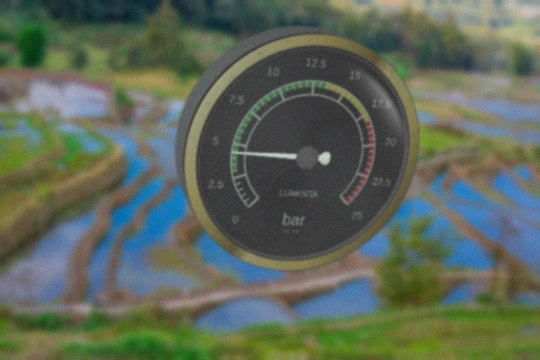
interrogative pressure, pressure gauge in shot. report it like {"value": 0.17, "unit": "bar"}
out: {"value": 4.5, "unit": "bar"}
